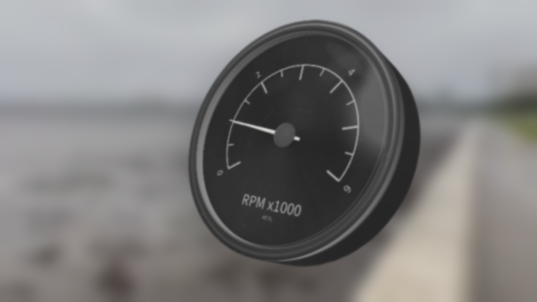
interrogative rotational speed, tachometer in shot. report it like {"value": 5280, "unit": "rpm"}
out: {"value": 1000, "unit": "rpm"}
